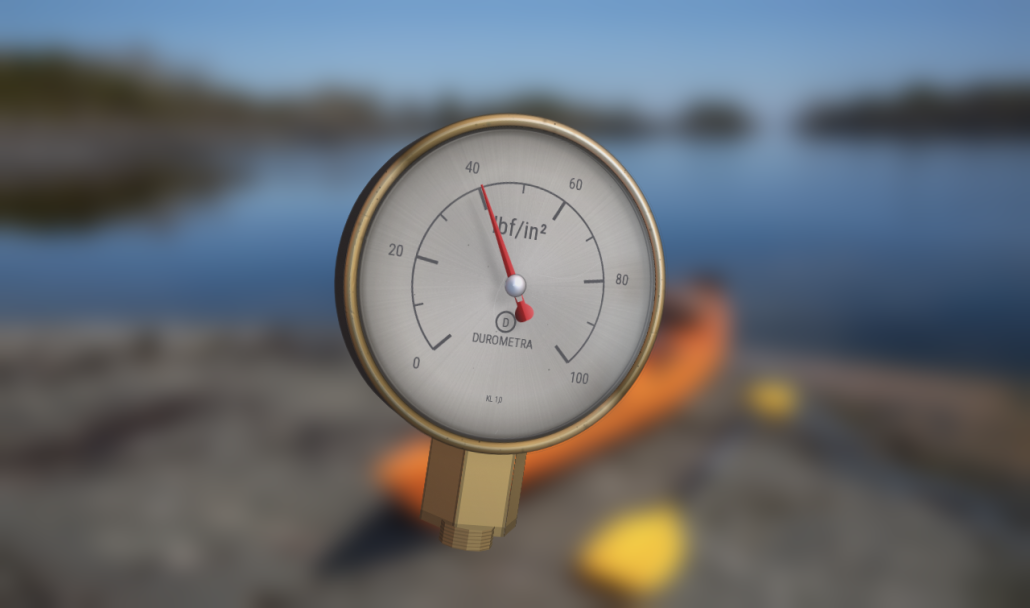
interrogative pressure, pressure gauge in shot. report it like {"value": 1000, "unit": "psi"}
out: {"value": 40, "unit": "psi"}
